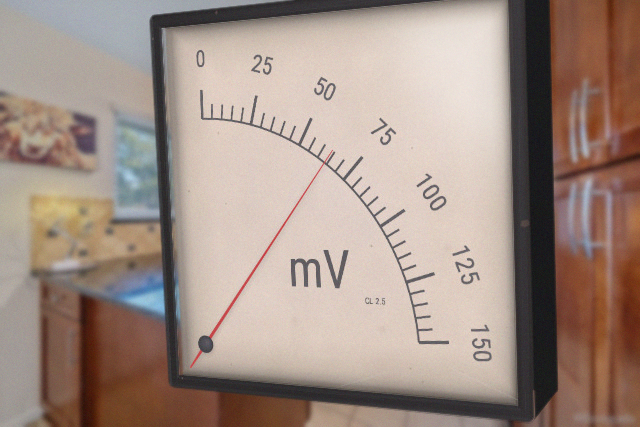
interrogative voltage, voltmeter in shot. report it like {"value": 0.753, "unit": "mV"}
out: {"value": 65, "unit": "mV"}
